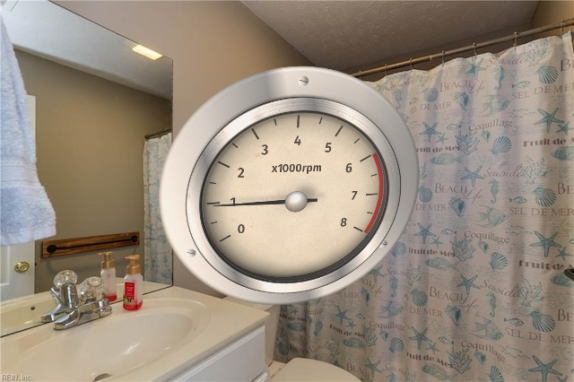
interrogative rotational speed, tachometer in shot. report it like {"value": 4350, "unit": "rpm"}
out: {"value": 1000, "unit": "rpm"}
